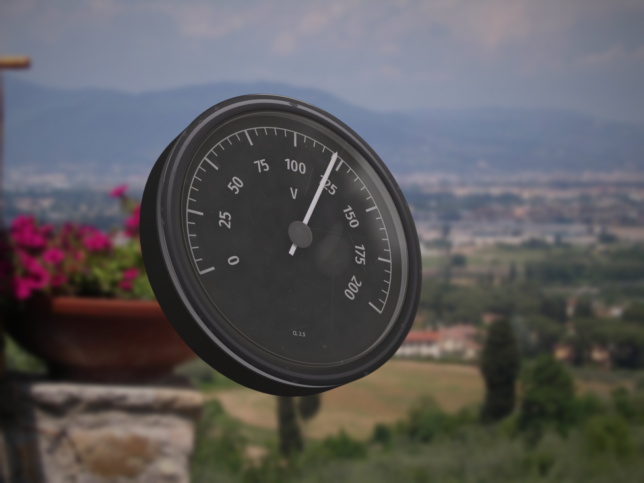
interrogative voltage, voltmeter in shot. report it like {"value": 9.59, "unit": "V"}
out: {"value": 120, "unit": "V"}
